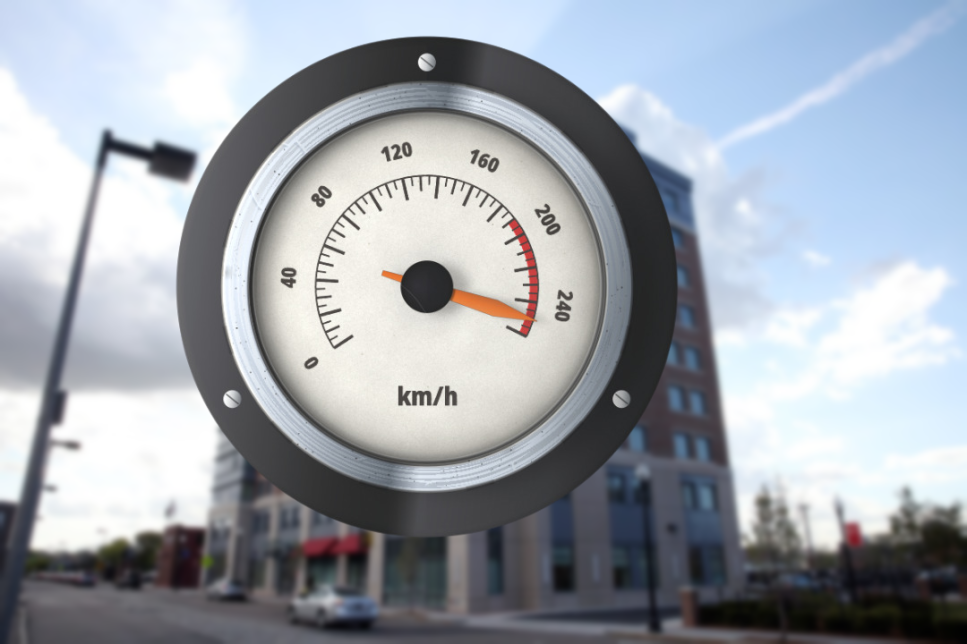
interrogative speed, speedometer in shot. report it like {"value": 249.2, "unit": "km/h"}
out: {"value": 250, "unit": "km/h"}
